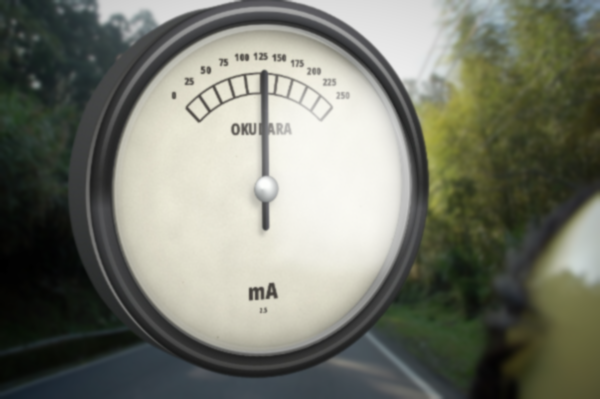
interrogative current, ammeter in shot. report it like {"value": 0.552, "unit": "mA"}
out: {"value": 125, "unit": "mA"}
